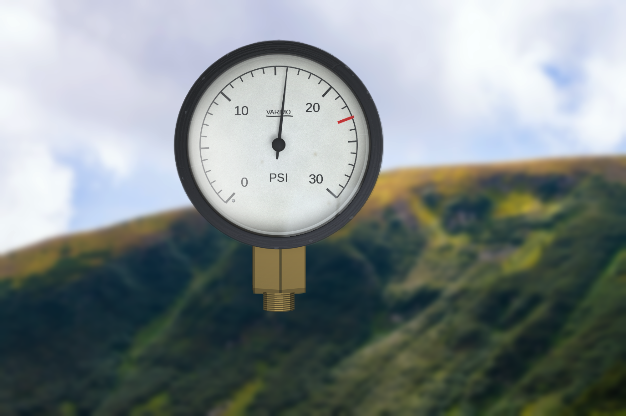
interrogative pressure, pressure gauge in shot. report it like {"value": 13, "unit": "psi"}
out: {"value": 16, "unit": "psi"}
